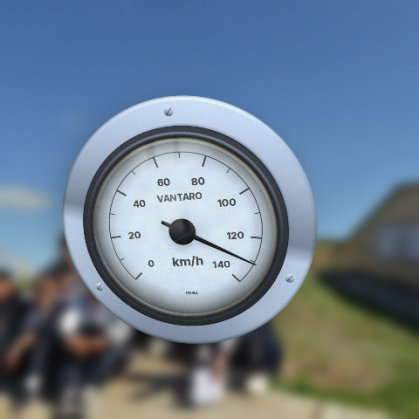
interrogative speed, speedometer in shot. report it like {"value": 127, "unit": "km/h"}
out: {"value": 130, "unit": "km/h"}
